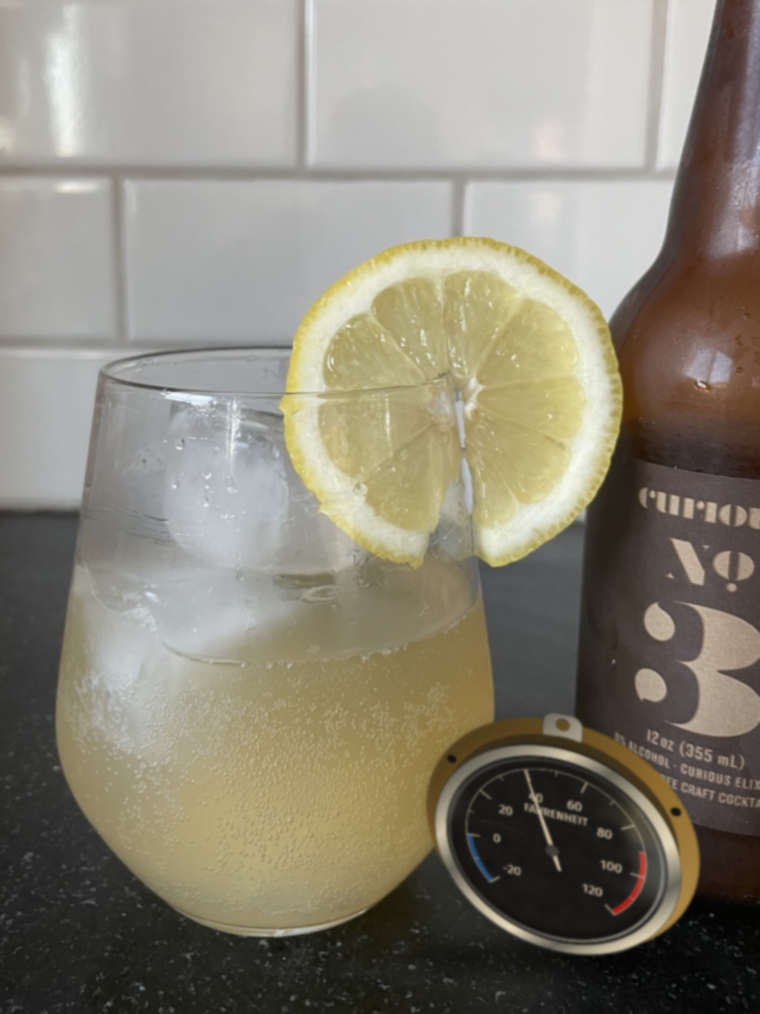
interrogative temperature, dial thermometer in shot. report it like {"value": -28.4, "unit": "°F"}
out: {"value": 40, "unit": "°F"}
